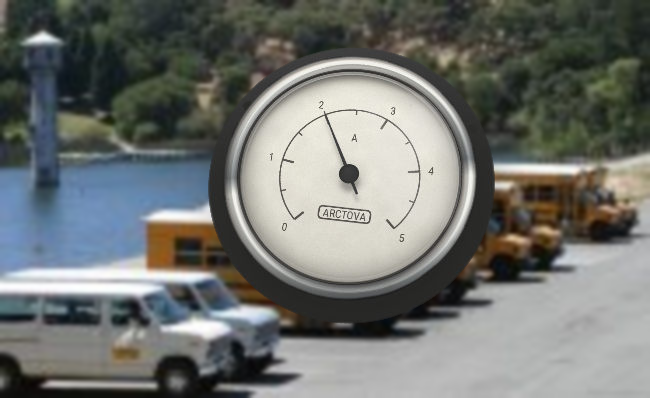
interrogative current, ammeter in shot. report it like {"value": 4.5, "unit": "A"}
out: {"value": 2, "unit": "A"}
